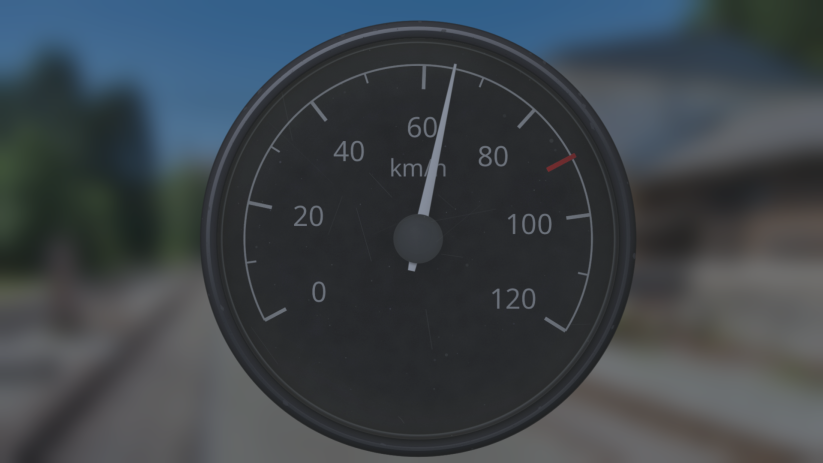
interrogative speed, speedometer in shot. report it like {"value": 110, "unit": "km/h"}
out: {"value": 65, "unit": "km/h"}
